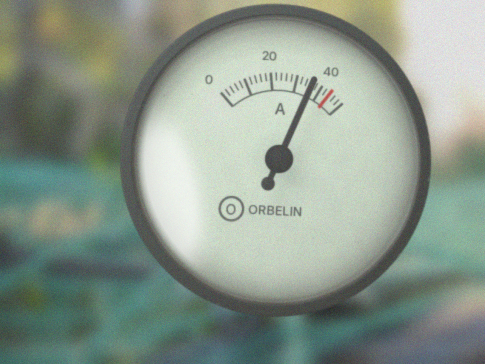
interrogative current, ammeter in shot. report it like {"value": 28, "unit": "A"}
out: {"value": 36, "unit": "A"}
